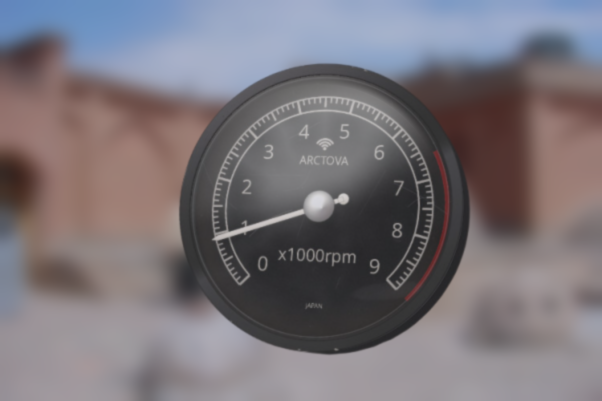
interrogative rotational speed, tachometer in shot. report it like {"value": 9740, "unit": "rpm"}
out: {"value": 900, "unit": "rpm"}
